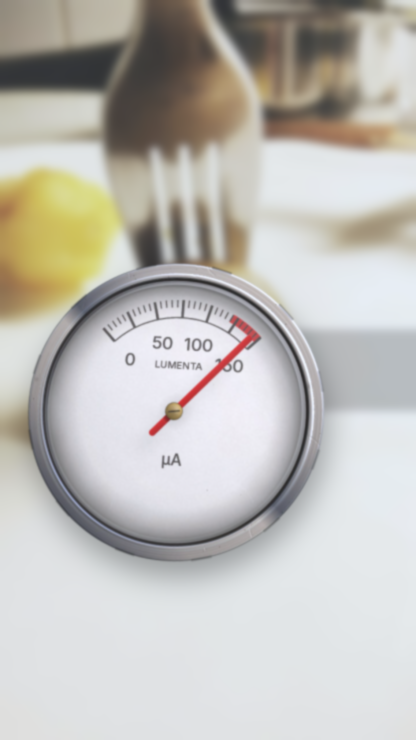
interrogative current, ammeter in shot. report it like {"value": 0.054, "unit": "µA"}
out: {"value": 145, "unit": "µA"}
